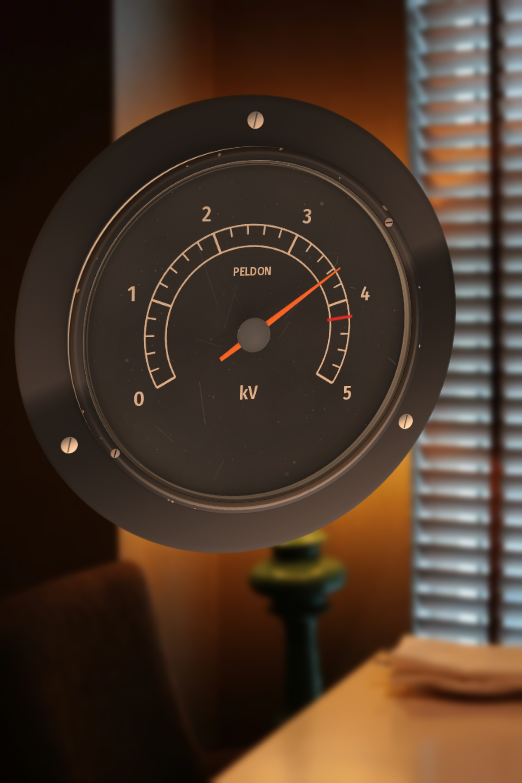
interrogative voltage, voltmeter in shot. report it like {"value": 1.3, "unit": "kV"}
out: {"value": 3.6, "unit": "kV"}
